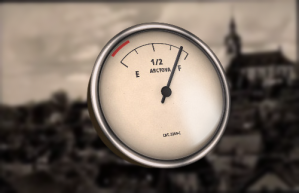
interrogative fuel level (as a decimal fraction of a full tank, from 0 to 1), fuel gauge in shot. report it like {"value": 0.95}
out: {"value": 0.875}
